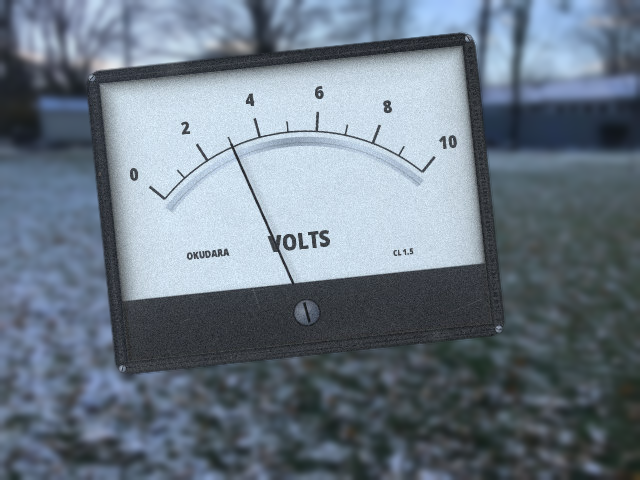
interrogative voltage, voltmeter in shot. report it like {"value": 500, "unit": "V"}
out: {"value": 3, "unit": "V"}
